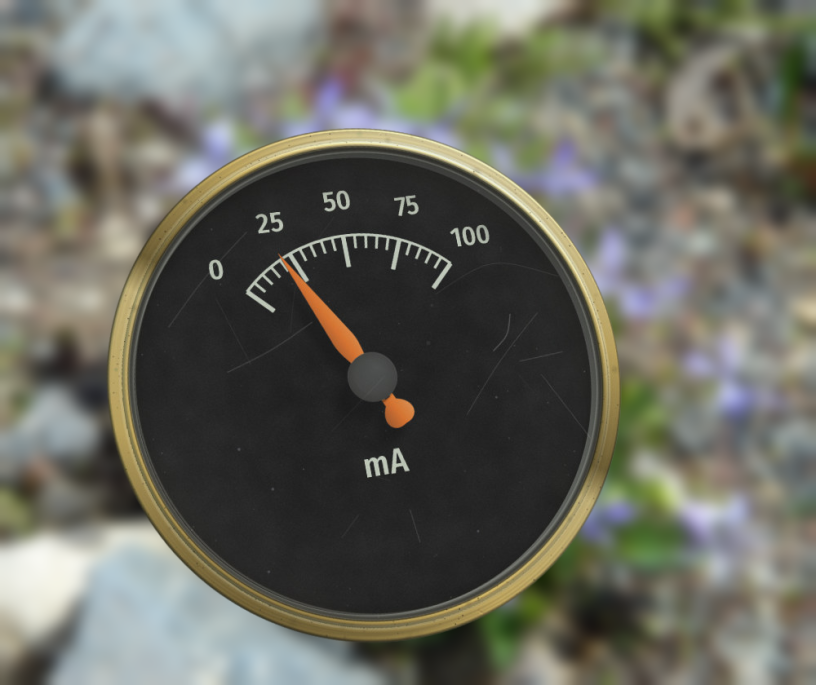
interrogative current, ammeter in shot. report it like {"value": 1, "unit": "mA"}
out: {"value": 20, "unit": "mA"}
